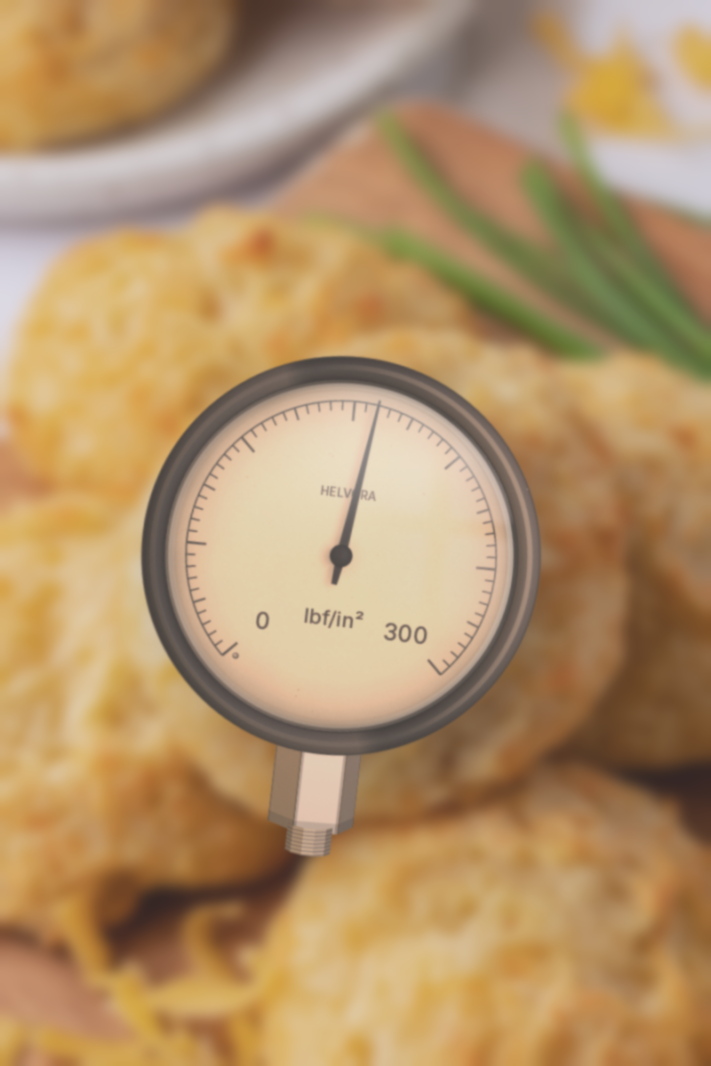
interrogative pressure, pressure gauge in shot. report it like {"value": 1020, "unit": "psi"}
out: {"value": 160, "unit": "psi"}
